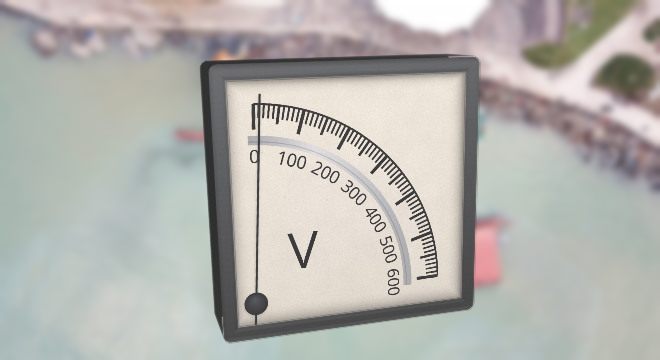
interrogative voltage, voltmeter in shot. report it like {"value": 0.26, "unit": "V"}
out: {"value": 10, "unit": "V"}
